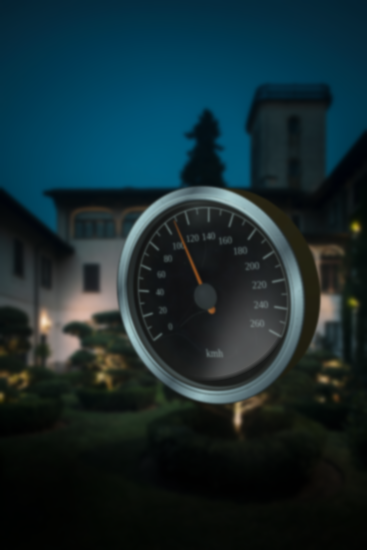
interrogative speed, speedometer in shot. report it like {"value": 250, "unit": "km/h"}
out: {"value": 110, "unit": "km/h"}
